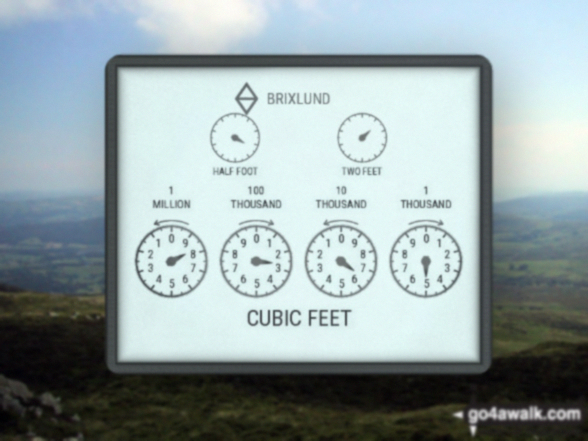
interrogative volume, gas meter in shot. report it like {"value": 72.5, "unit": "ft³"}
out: {"value": 826500, "unit": "ft³"}
